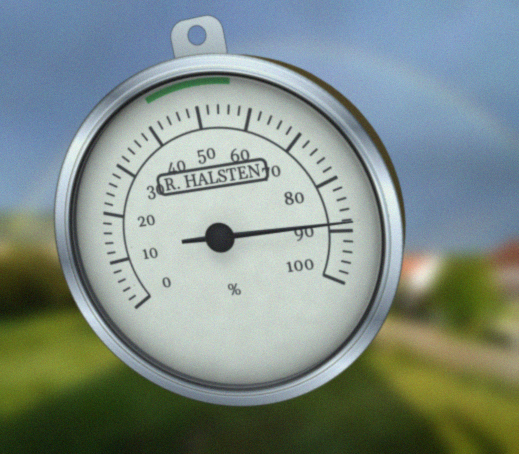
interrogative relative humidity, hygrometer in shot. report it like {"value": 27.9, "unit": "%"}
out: {"value": 88, "unit": "%"}
